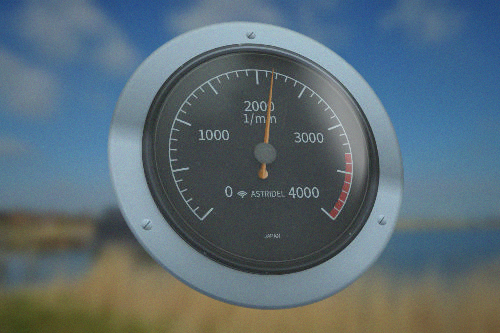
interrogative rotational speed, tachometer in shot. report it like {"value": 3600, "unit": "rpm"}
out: {"value": 2150, "unit": "rpm"}
